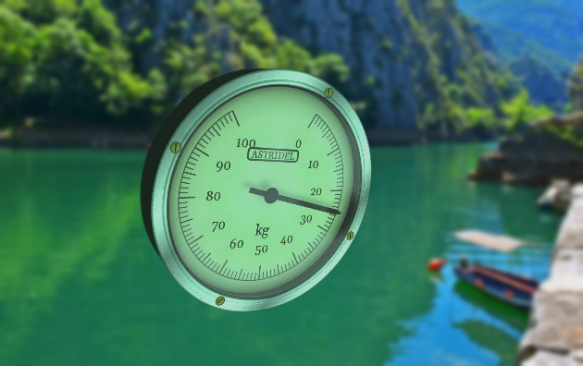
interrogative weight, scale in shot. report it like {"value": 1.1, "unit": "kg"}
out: {"value": 25, "unit": "kg"}
